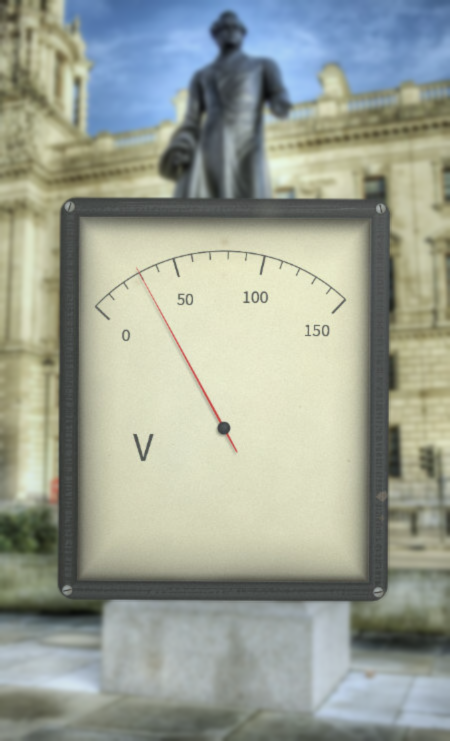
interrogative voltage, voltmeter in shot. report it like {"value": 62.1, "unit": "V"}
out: {"value": 30, "unit": "V"}
